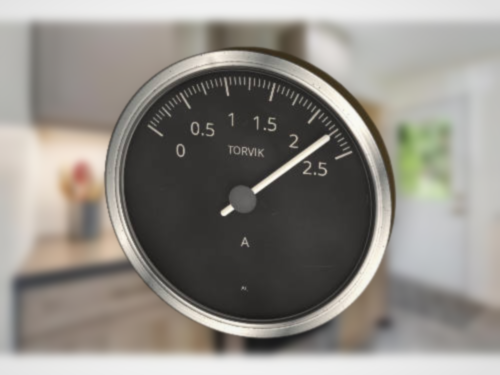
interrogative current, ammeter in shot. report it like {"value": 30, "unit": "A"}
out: {"value": 2.25, "unit": "A"}
